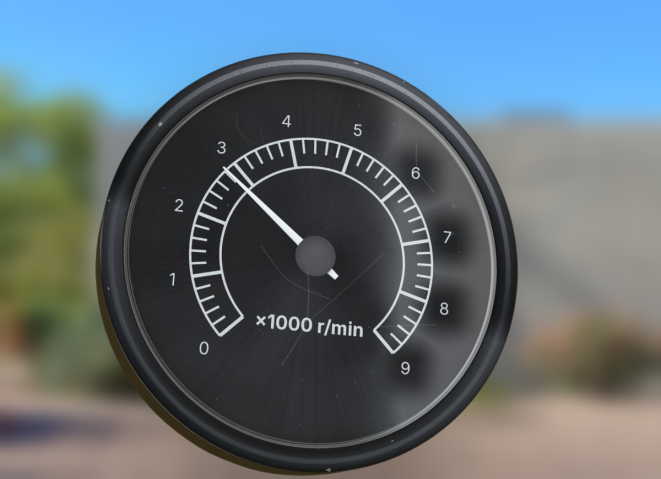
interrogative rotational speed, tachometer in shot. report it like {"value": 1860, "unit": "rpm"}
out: {"value": 2800, "unit": "rpm"}
